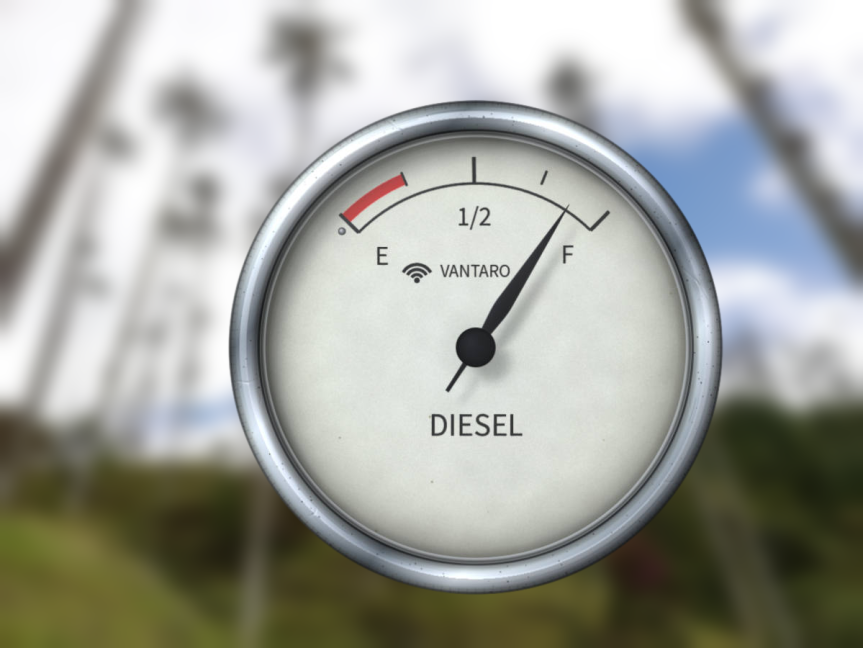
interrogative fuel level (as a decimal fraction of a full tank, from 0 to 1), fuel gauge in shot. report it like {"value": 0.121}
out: {"value": 0.875}
